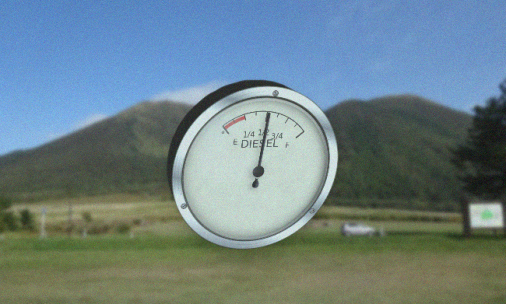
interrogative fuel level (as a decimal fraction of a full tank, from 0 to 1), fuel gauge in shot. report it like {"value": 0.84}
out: {"value": 0.5}
